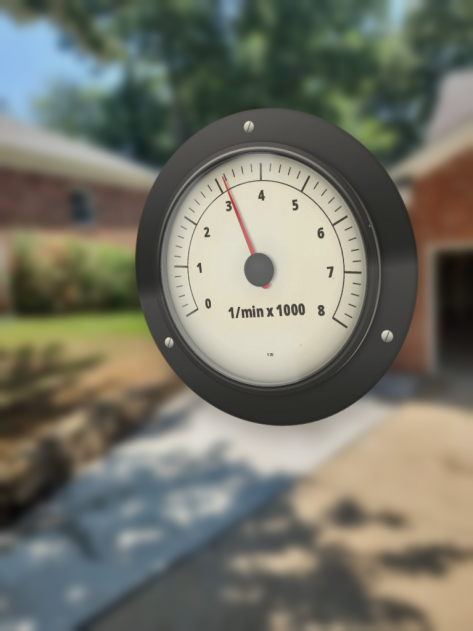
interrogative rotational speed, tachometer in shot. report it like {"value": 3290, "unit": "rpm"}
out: {"value": 3200, "unit": "rpm"}
